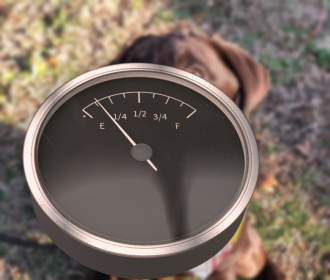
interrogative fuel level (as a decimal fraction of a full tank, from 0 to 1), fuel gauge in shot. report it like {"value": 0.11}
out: {"value": 0.125}
